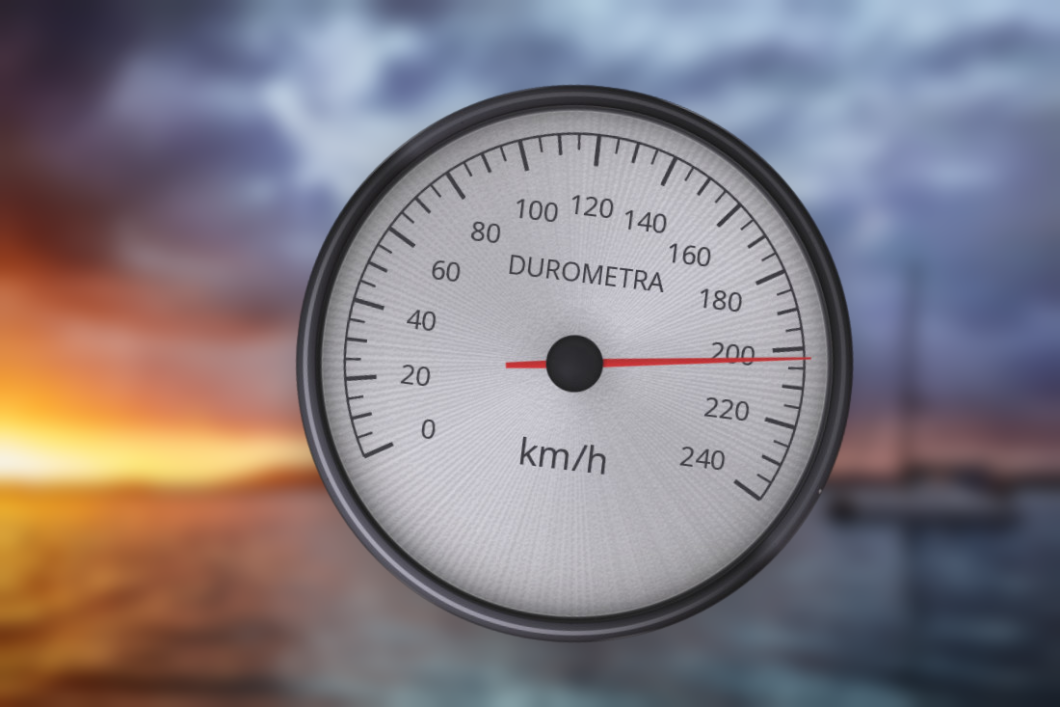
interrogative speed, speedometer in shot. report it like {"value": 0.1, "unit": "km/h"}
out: {"value": 202.5, "unit": "km/h"}
